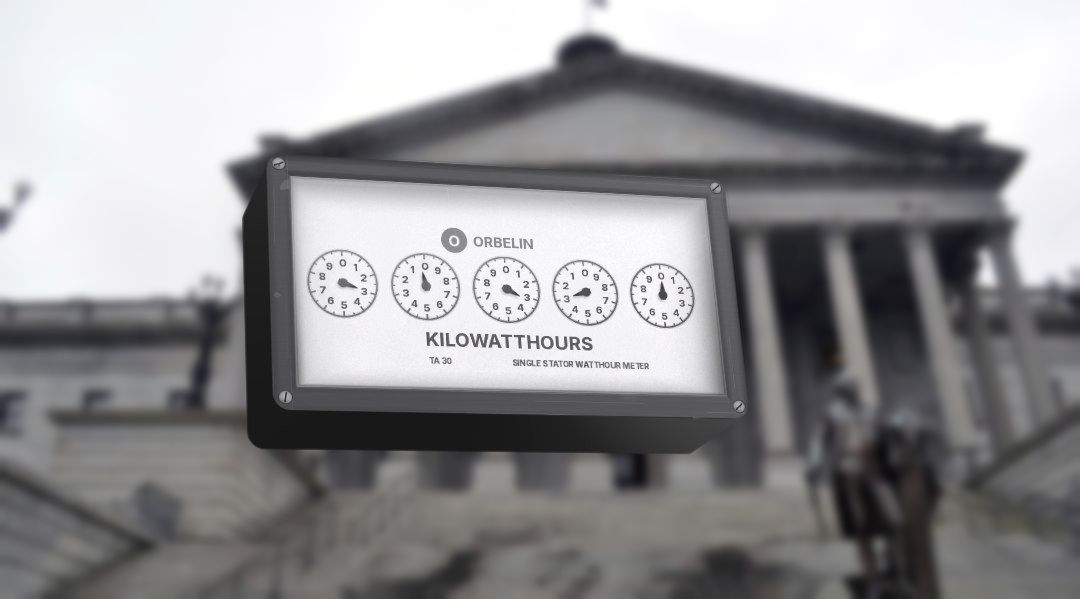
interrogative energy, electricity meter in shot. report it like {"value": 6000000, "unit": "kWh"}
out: {"value": 30330, "unit": "kWh"}
